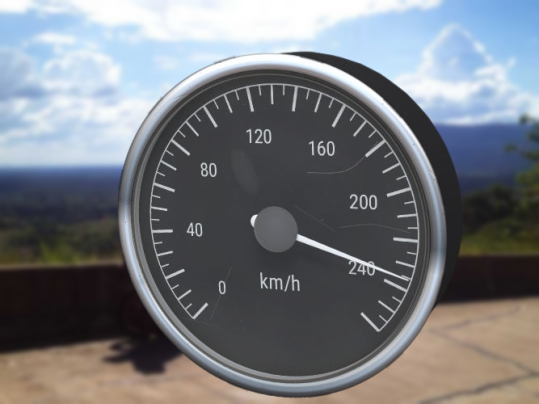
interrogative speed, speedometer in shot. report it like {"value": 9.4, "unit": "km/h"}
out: {"value": 235, "unit": "km/h"}
